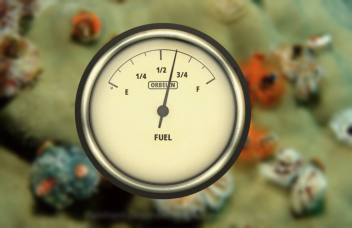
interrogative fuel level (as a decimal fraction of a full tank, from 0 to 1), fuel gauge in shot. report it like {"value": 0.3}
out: {"value": 0.625}
